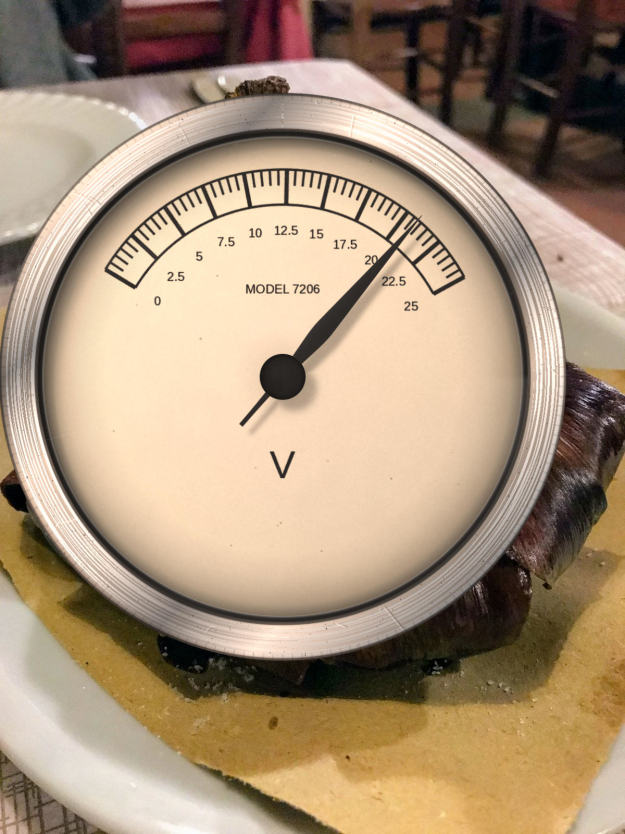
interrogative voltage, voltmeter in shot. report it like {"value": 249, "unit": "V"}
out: {"value": 20.75, "unit": "V"}
